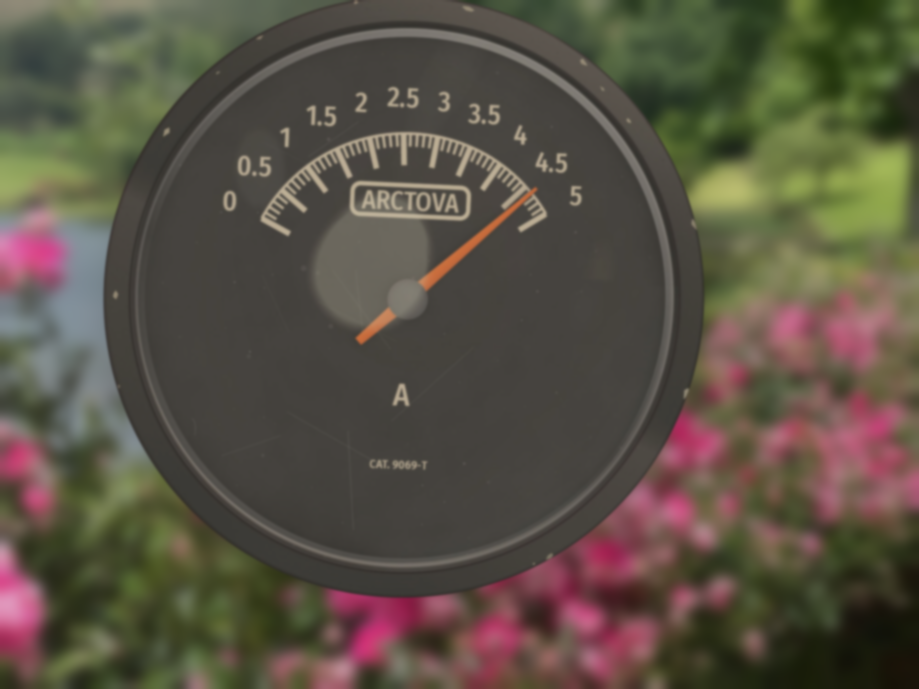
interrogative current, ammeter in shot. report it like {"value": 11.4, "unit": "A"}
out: {"value": 4.6, "unit": "A"}
